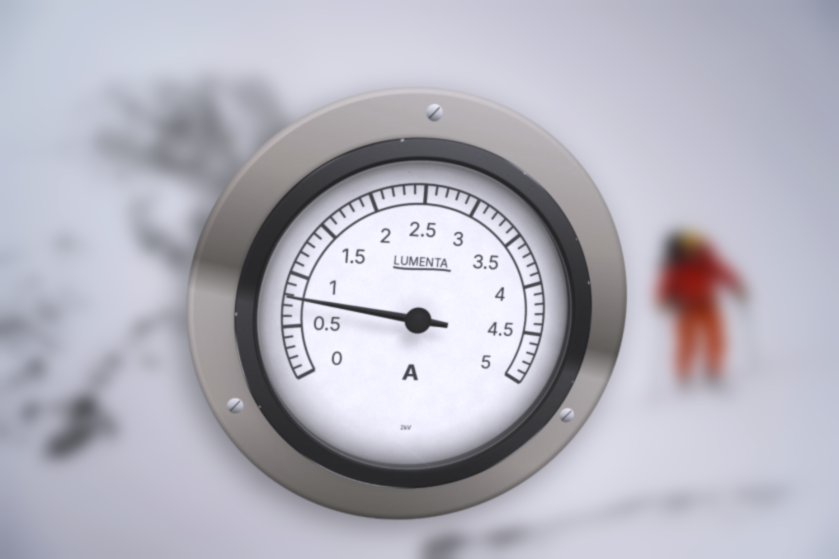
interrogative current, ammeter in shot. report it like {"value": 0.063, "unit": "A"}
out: {"value": 0.8, "unit": "A"}
